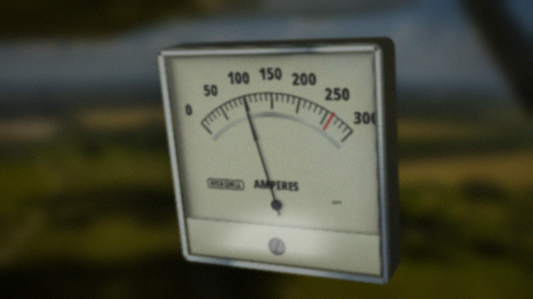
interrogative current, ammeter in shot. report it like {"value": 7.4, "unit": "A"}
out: {"value": 100, "unit": "A"}
